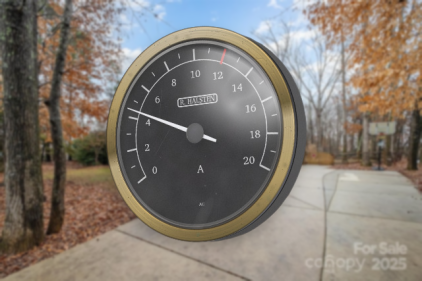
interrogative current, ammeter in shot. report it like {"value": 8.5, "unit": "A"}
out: {"value": 4.5, "unit": "A"}
